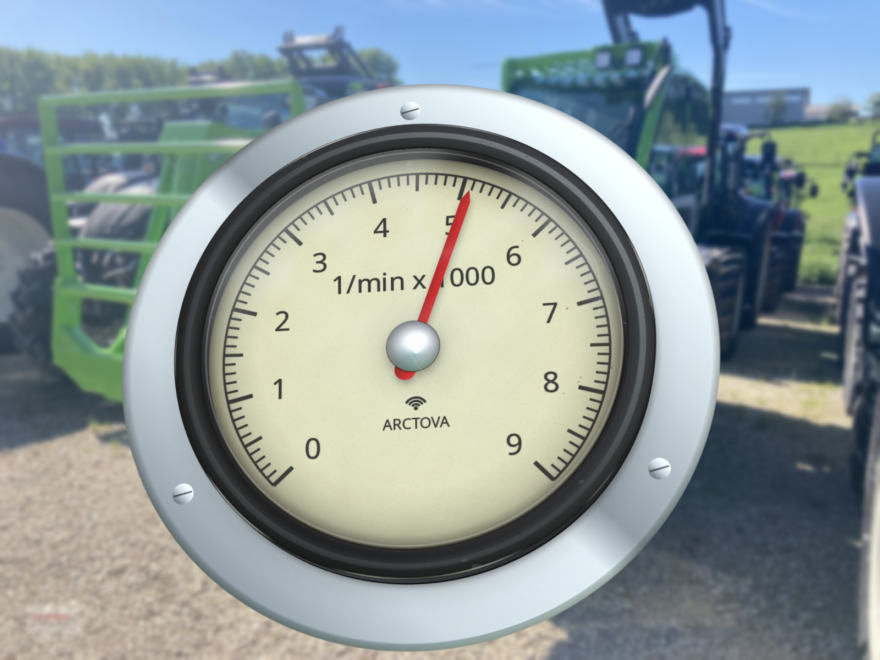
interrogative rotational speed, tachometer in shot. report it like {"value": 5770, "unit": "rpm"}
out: {"value": 5100, "unit": "rpm"}
